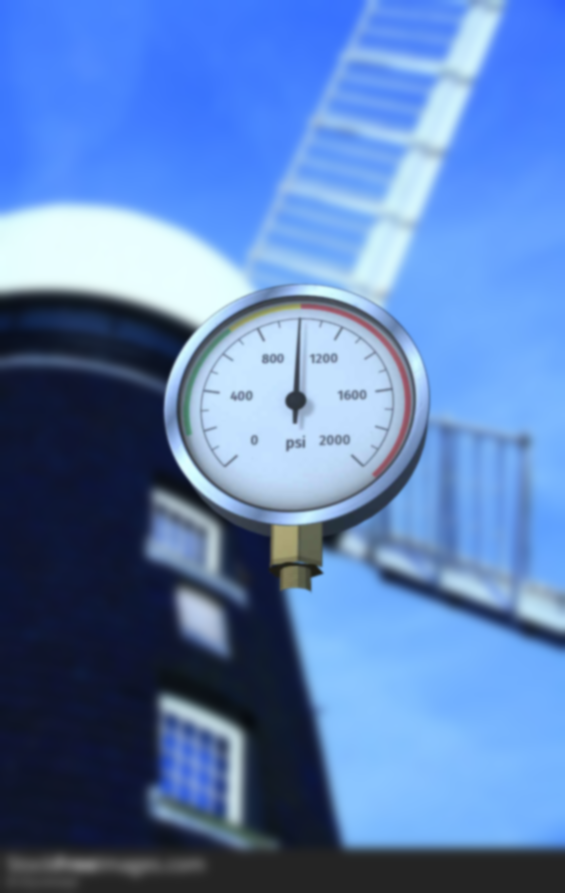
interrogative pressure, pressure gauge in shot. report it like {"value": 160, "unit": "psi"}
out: {"value": 1000, "unit": "psi"}
